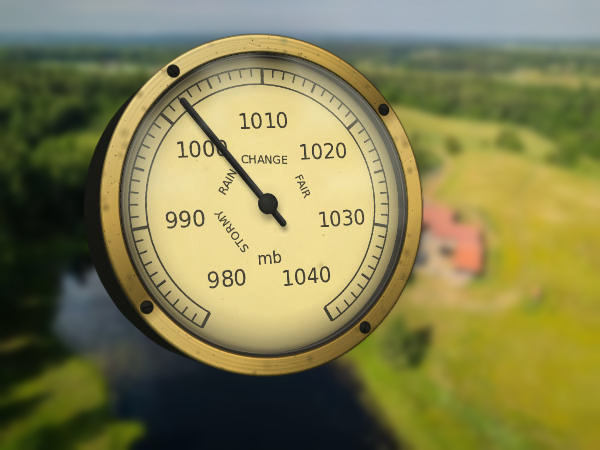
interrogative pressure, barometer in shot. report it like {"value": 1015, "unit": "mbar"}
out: {"value": 1002, "unit": "mbar"}
